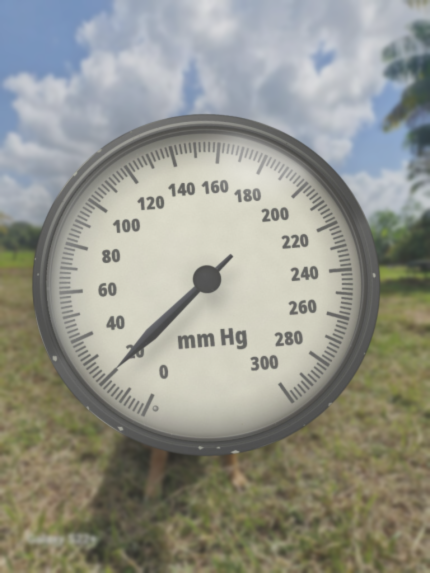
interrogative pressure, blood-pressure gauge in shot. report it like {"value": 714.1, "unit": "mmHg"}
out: {"value": 20, "unit": "mmHg"}
